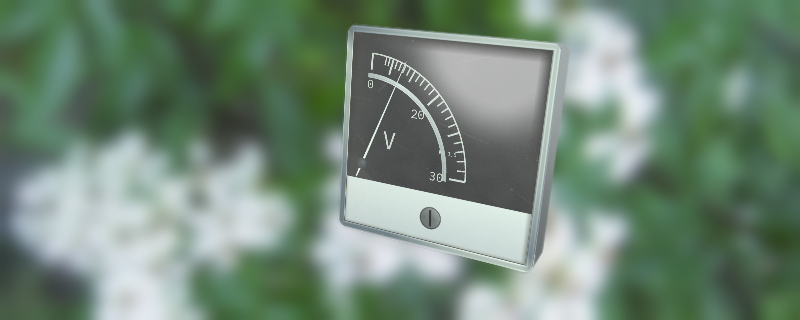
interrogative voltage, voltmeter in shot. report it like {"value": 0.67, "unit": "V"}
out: {"value": 13, "unit": "V"}
